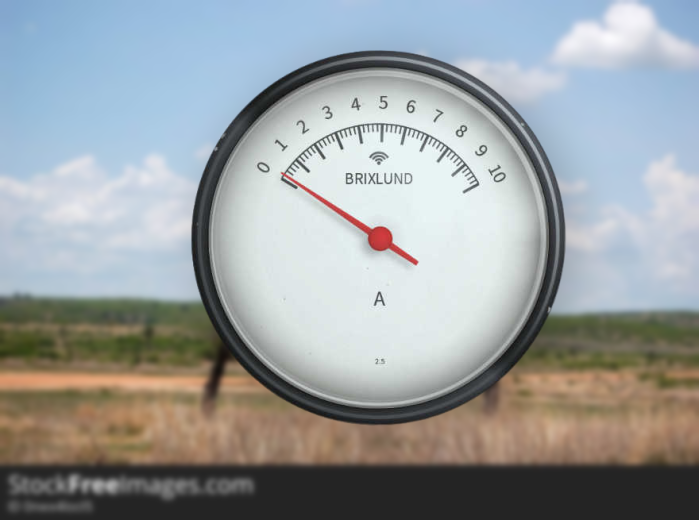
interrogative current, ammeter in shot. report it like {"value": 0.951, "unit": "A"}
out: {"value": 0.2, "unit": "A"}
